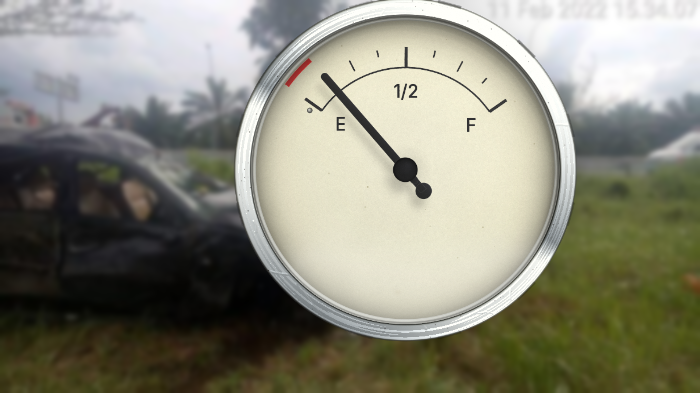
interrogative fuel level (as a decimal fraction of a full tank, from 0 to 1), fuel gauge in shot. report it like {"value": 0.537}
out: {"value": 0.125}
